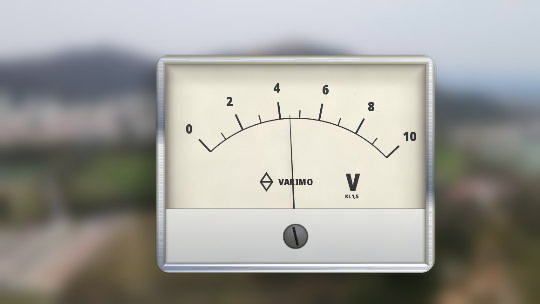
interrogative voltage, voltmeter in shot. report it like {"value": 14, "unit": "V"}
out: {"value": 4.5, "unit": "V"}
